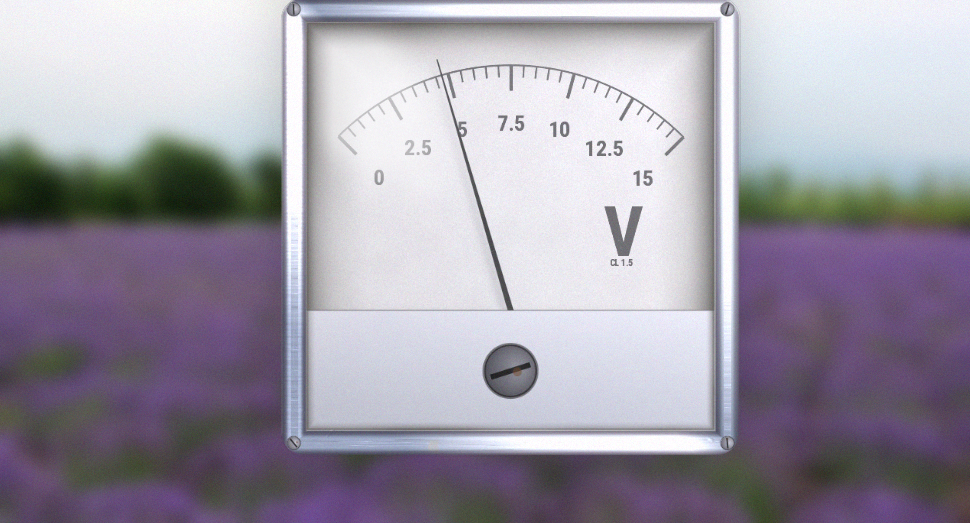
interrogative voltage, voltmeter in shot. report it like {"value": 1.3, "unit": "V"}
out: {"value": 4.75, "unit": "V"}
